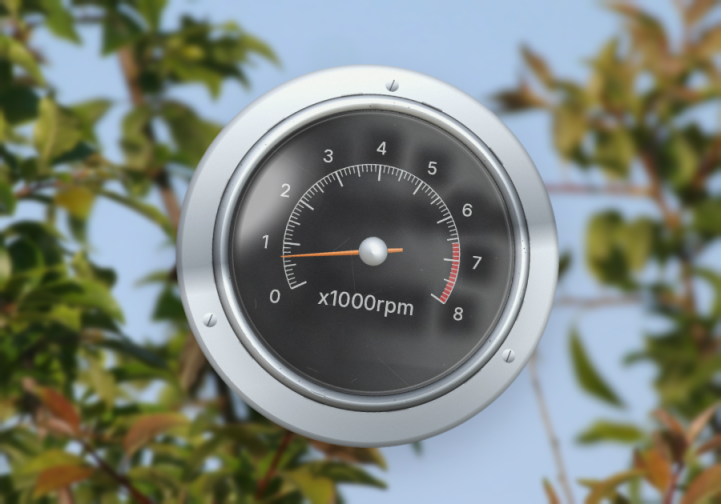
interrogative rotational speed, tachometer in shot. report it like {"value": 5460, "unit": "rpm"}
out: {"value": 700, "unit": "rpm"}
